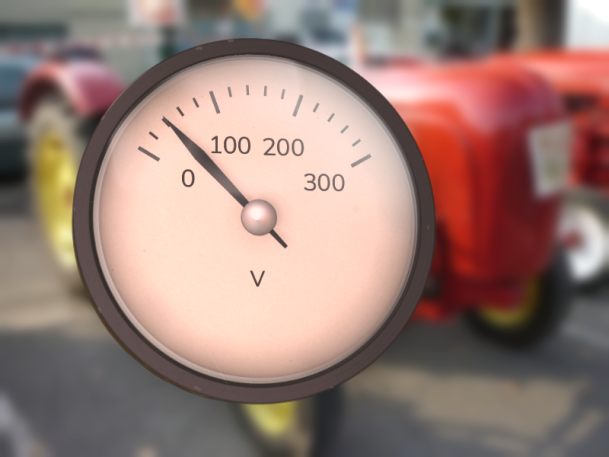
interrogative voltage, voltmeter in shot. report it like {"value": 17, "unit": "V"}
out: {"value": 40, "unit": "V"}
